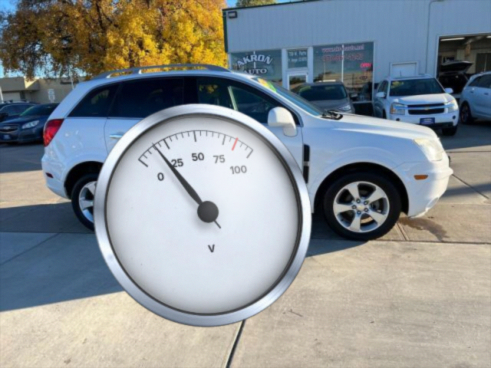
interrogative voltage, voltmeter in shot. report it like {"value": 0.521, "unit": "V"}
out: {"value": 15, "unit": "V"}
